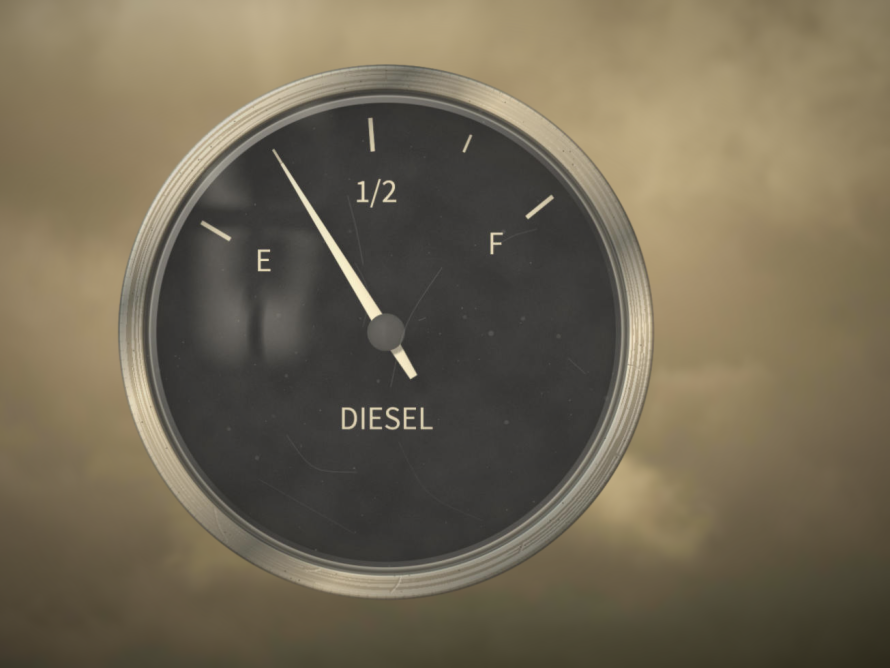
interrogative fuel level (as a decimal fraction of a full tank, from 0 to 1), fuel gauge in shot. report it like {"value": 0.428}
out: {"value": 0.25}
